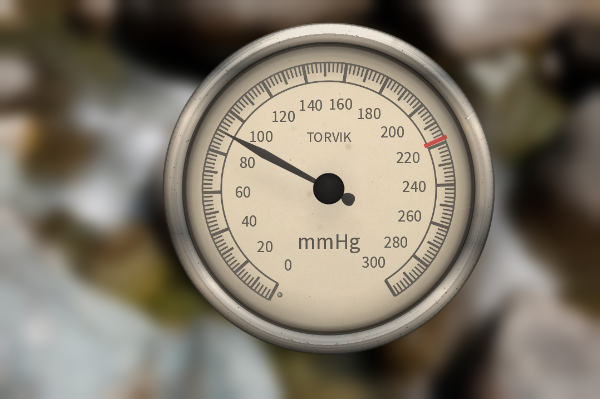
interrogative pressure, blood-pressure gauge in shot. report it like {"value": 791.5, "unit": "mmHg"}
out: {"value": 90, "unit": "mmHg"}
